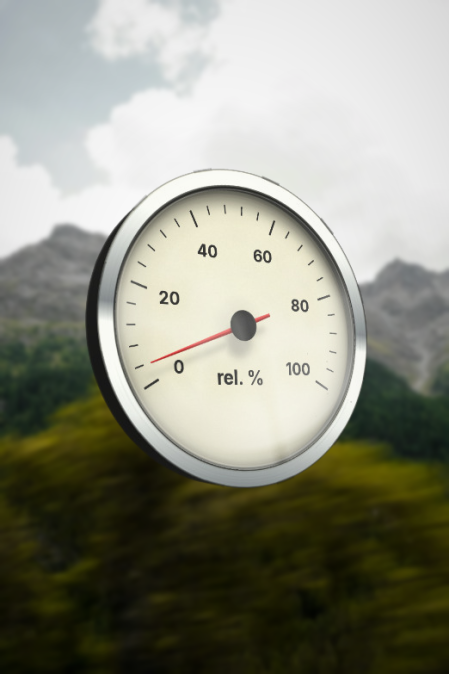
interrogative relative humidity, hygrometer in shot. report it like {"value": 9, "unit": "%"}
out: {"value": 4, "unit": "%"}
